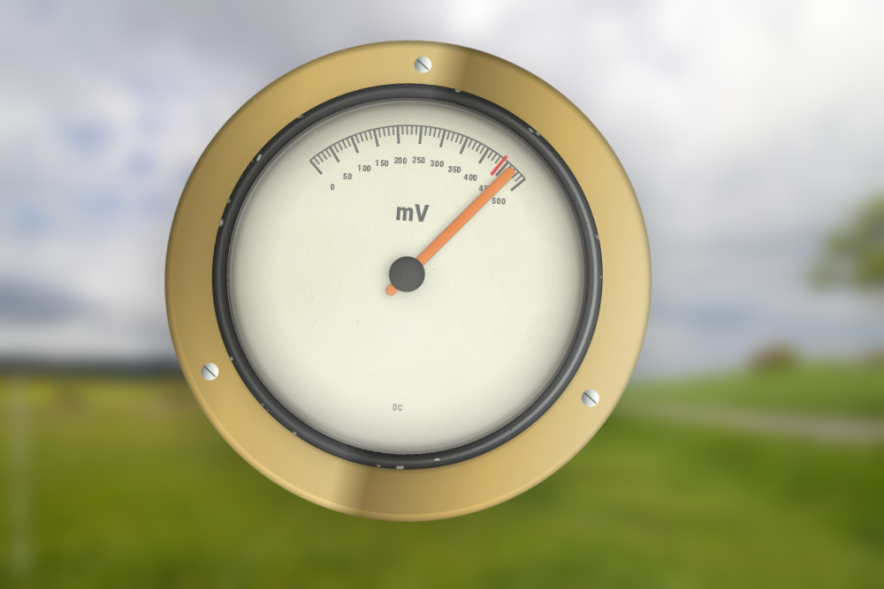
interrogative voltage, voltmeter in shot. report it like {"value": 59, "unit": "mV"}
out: {"value": 470, "unit": "mV"}
